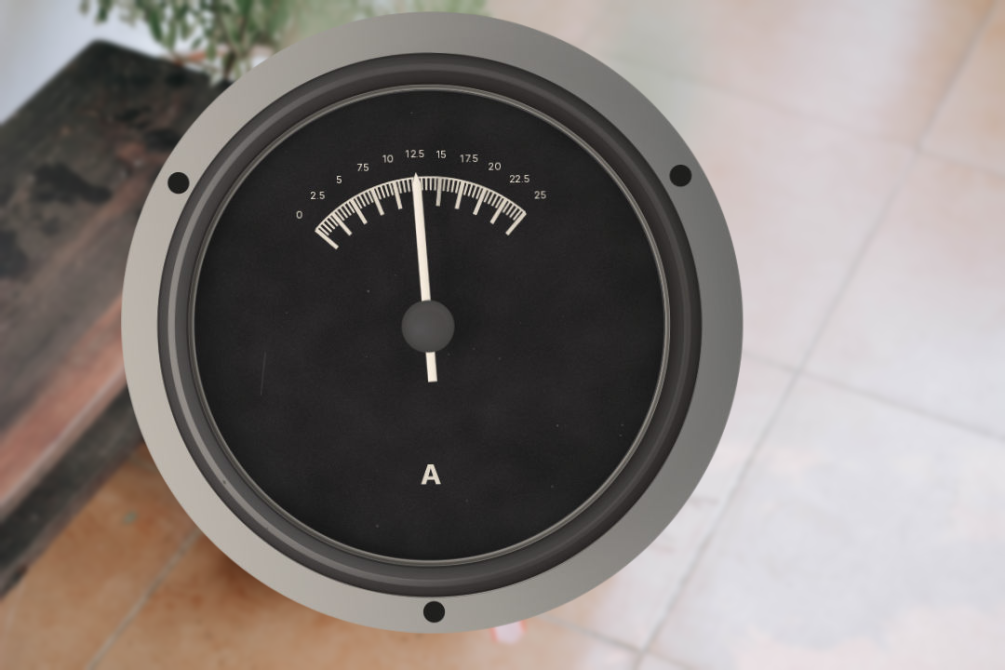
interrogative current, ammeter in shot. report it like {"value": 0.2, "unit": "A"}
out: {"value": 12.5, "unit": "A"}
